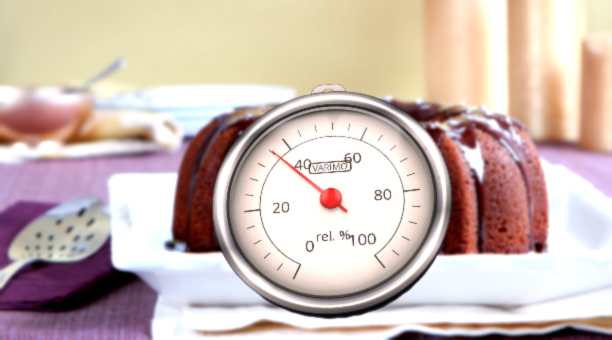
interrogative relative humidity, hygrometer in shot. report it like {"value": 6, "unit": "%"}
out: {"value": 36, "unit": "%"}
